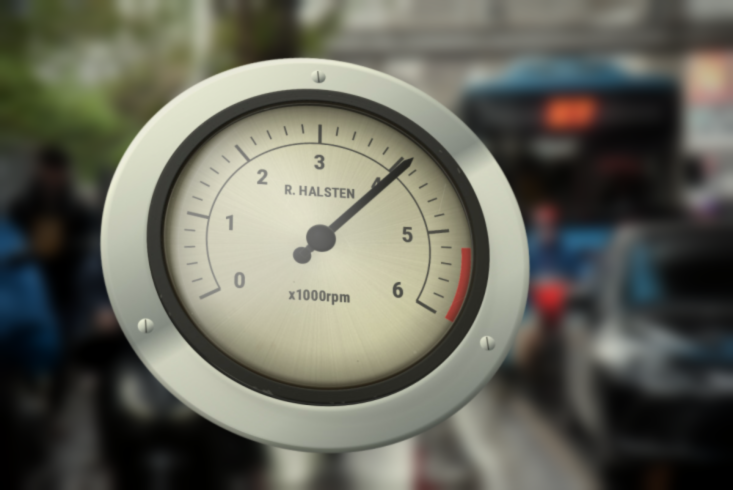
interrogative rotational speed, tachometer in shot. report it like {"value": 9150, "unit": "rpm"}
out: {"value": 4100, "unit": "rpm"}
